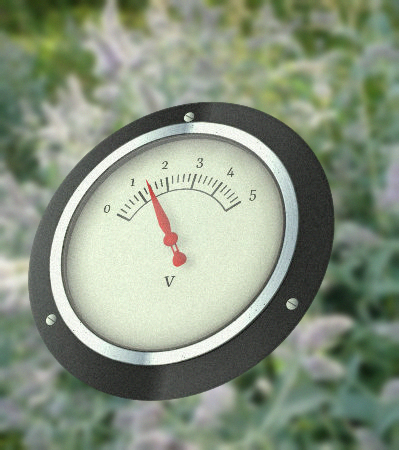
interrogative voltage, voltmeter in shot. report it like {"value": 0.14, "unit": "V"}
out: {"value": 1.4, "unit": "V"}
